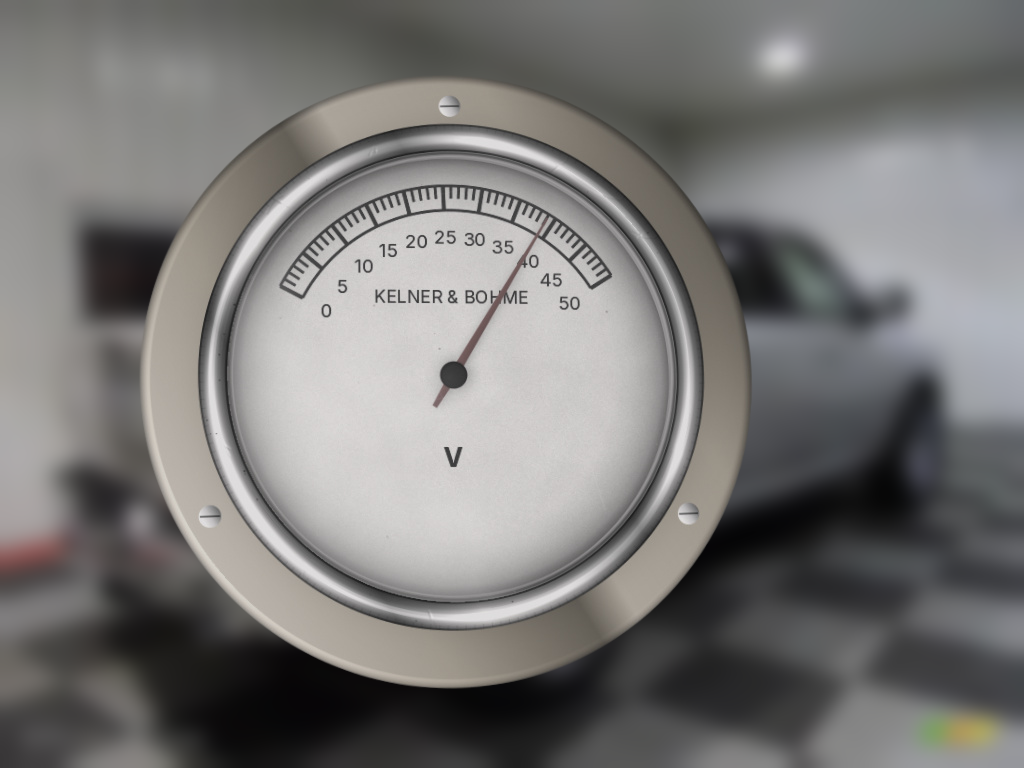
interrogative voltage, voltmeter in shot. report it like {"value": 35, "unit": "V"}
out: {"value": 39, "unit": "V"}
